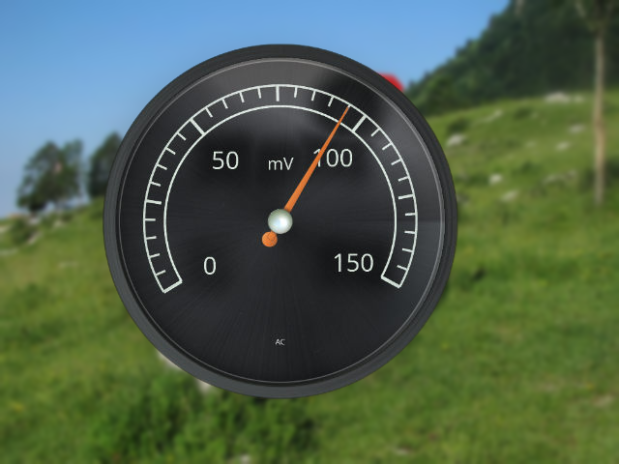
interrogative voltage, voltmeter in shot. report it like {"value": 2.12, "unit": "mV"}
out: {"value": 95, "unit": "mV"}
